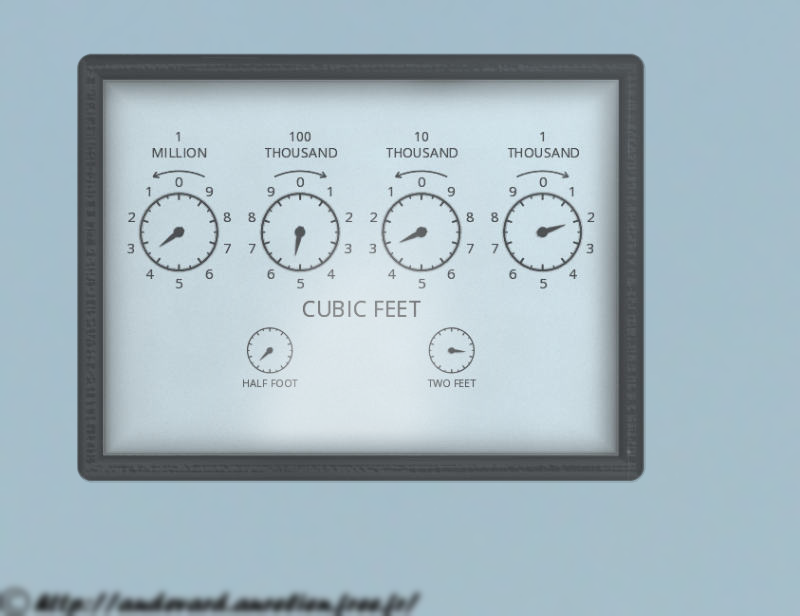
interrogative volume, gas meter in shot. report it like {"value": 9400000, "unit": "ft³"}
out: {"value": 353200, "unit": "ft³"}
